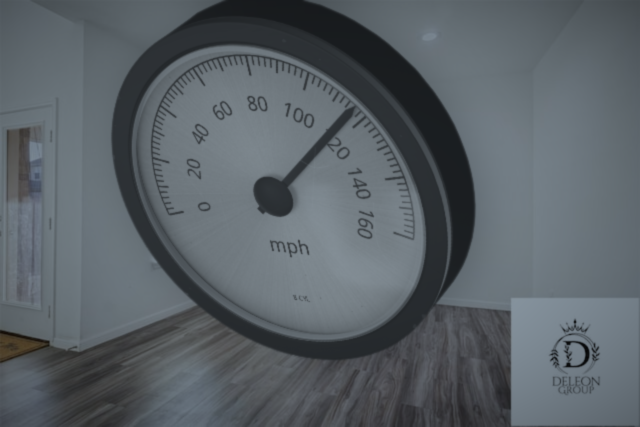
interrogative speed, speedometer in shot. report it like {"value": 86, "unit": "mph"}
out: {"value": 116, "unit": "mph"}
